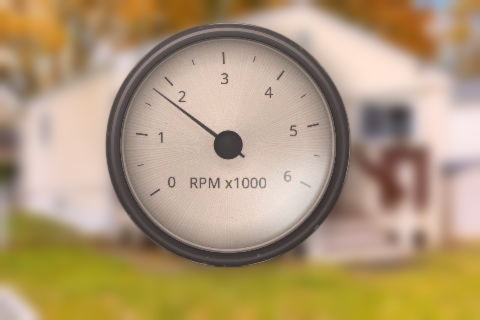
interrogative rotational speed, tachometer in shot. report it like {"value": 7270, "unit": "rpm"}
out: {"value": 1750, "unit": "rpm"}
